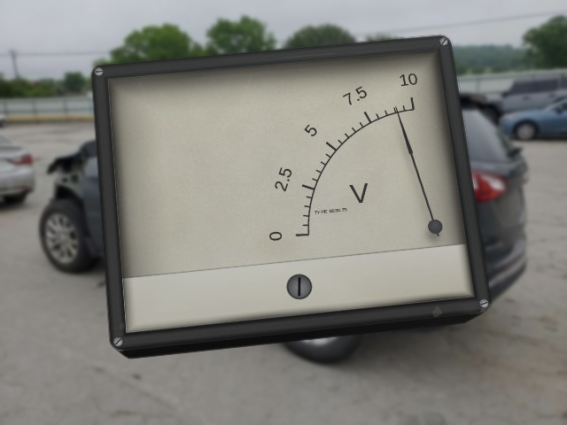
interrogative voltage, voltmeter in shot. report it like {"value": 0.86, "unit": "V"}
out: {"value": 9, "unit": "V"}
